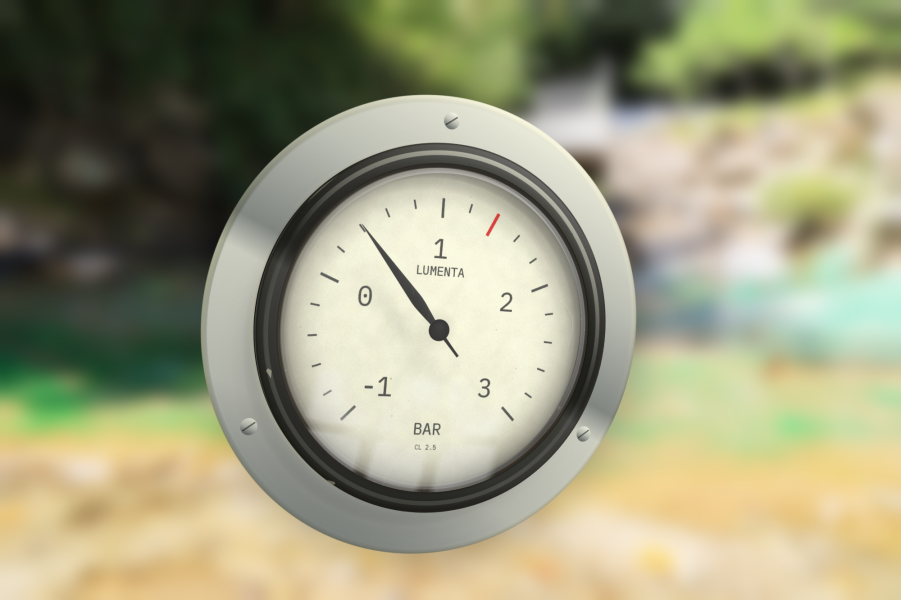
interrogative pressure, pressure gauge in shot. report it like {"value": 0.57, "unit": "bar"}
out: {"value": 0.4, "unit": "bar"}
